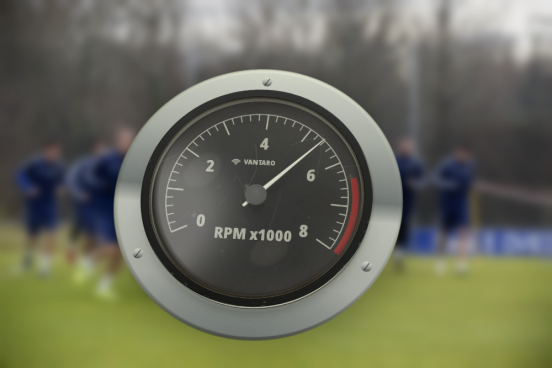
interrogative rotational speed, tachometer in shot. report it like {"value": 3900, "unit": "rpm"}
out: {"value": 5400, "unit": "rpm"}
